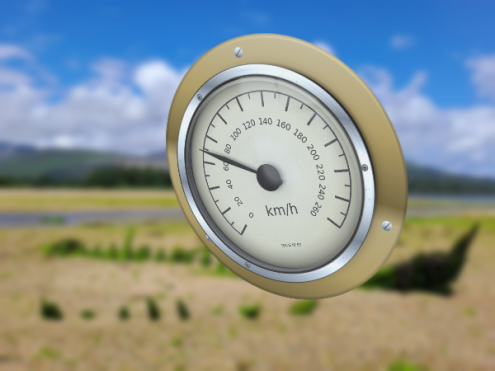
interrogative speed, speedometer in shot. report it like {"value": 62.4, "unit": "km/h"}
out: {"value": 70, "unit": "km/h"}
